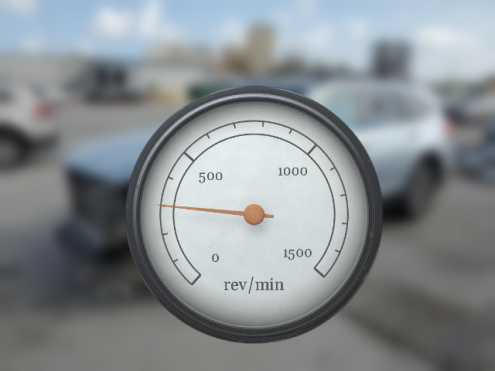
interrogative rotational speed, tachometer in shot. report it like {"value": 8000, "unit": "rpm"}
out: {"value": 300, "unit": "rpm"}
